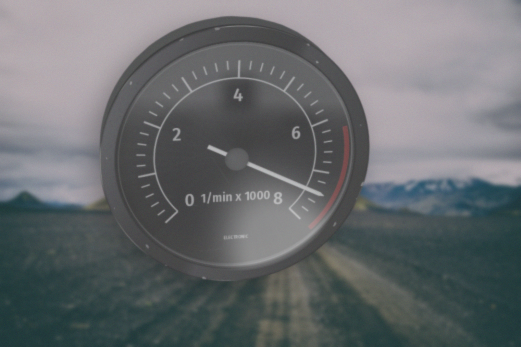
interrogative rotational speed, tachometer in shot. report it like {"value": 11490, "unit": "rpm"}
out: {"value": 7400, "unit": "rpm"}
